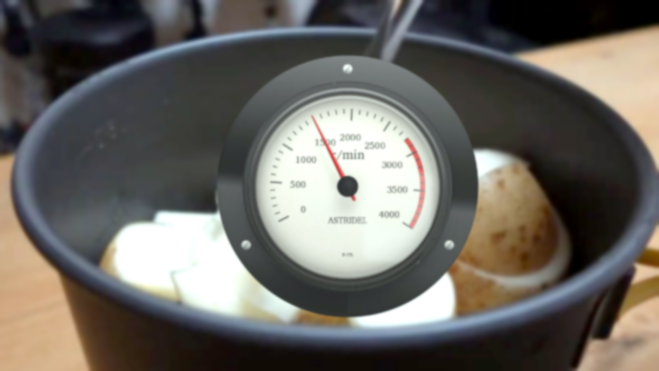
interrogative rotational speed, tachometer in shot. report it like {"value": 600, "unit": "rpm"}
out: {"value": 1500, "unit": "rpm"}
